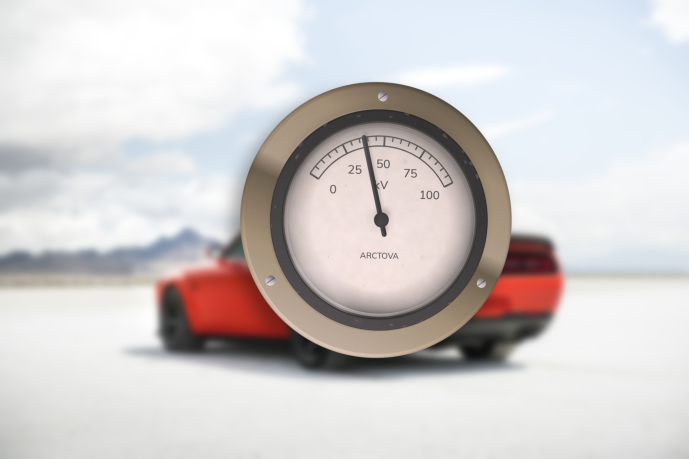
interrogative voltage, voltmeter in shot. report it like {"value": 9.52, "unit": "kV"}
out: {"value": 37.5, "unit": "kV"}
